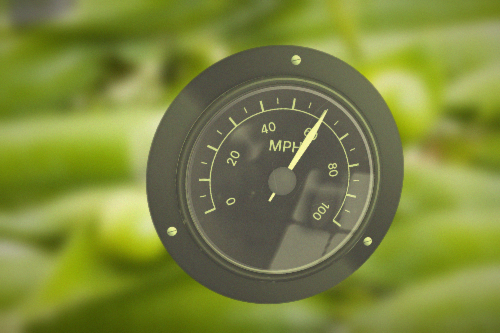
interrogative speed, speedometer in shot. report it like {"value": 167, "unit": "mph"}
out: {"value": 60, "unit": "mph"}
